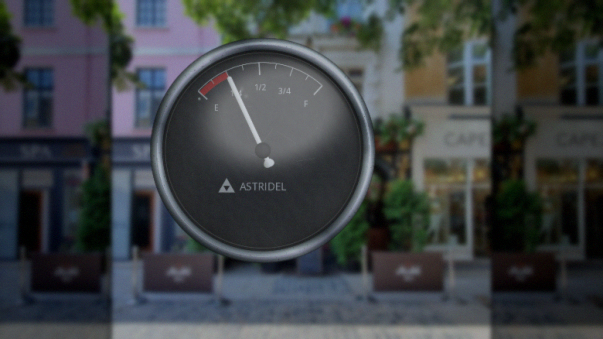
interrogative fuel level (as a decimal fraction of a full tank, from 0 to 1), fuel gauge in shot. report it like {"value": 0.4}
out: {"value": 0.25}
